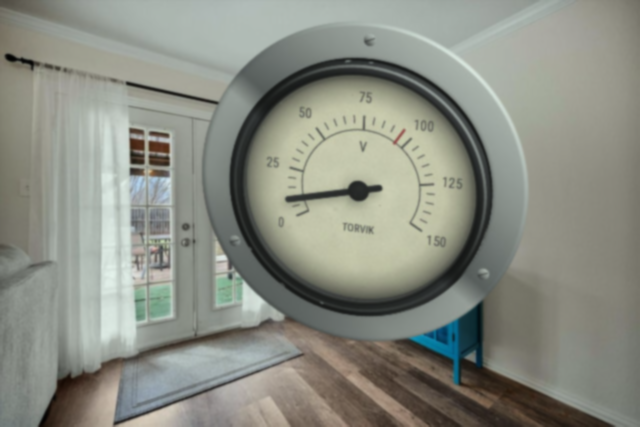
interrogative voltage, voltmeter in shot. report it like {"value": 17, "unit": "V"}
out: {"value": 10, "unit": "V"}
